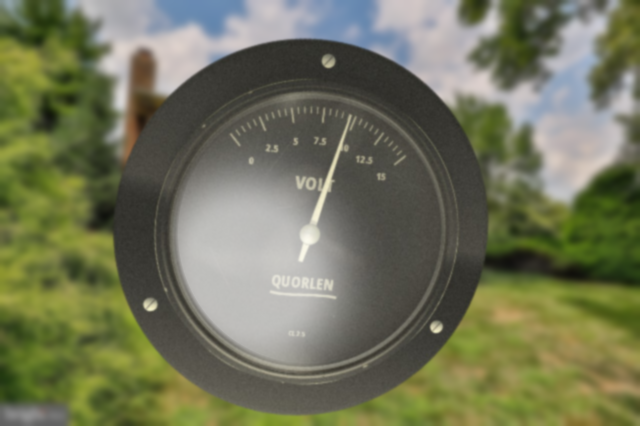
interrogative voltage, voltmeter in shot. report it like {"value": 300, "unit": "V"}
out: {"value": 9.5, "unit": "V"}
